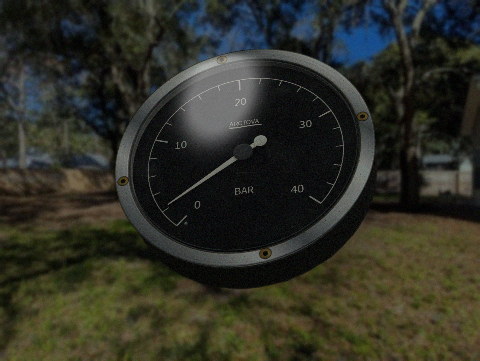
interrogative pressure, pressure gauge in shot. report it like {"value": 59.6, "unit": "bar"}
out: {"value": 2, "unit": "bar"}
